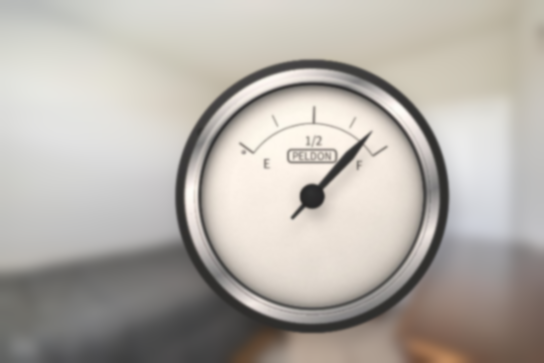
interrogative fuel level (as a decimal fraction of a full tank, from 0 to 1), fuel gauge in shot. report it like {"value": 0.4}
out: {"value": 0.875}
